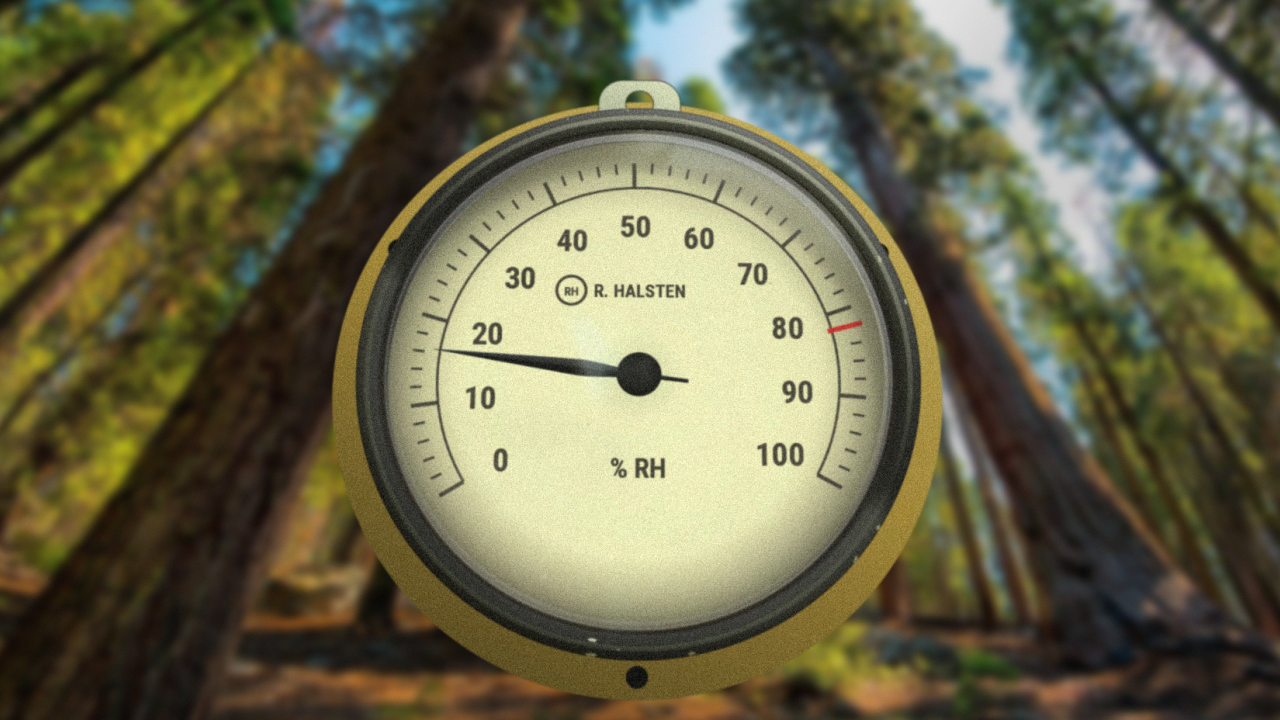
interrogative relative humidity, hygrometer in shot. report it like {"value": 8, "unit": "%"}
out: {"value": 16, "unit": "%"}
